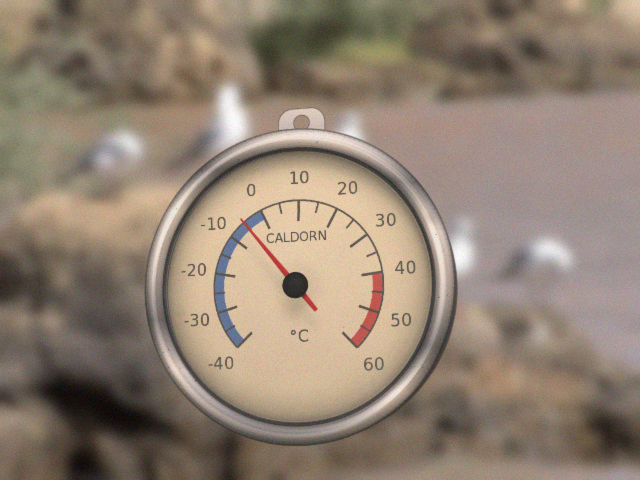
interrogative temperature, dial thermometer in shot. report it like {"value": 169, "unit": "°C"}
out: {"value": -5, "unit": "°C"}
